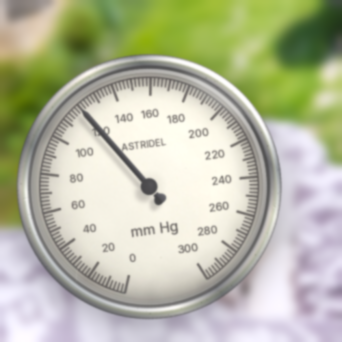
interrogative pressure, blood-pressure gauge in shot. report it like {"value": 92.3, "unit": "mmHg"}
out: {"value": 120, "unit": "mmHg"}
